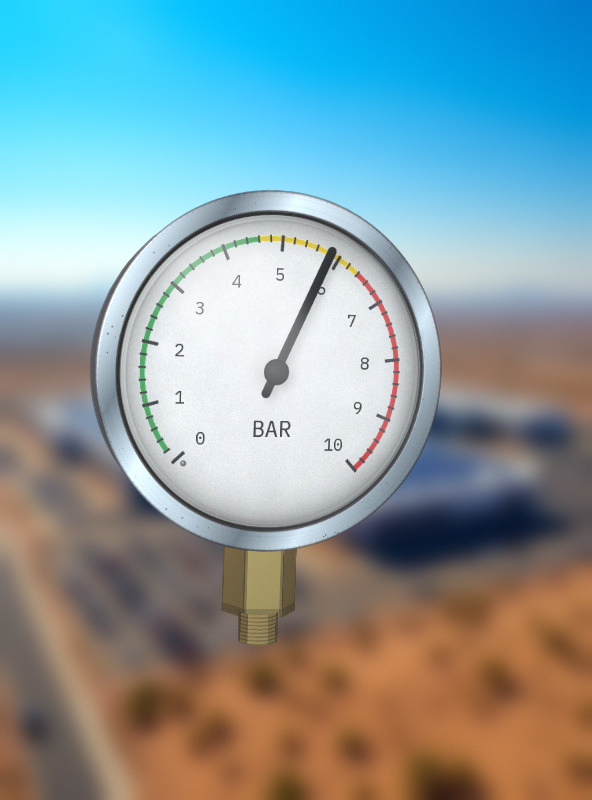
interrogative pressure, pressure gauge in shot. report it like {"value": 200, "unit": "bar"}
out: {"value": 5.8, "unit": "bar"}
